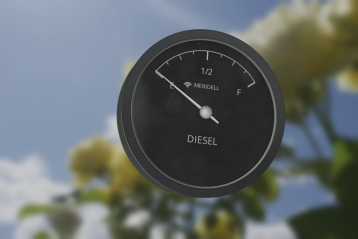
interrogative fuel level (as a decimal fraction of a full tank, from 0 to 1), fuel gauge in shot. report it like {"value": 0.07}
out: {"value": 0}
